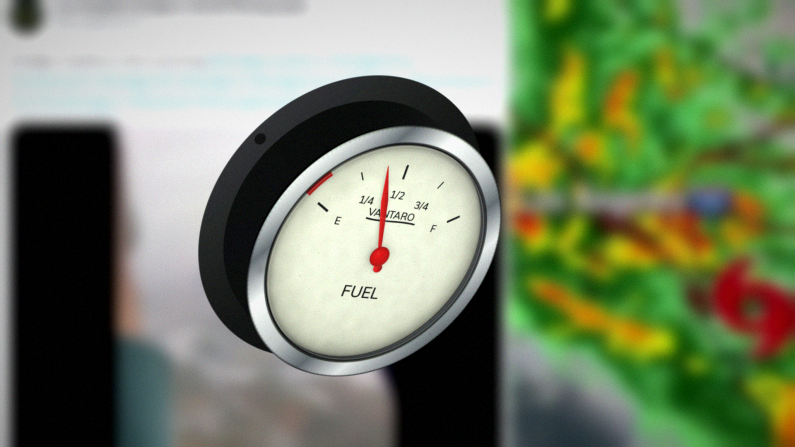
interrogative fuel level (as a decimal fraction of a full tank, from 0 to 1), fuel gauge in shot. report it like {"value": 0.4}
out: {"value": 0.375}
